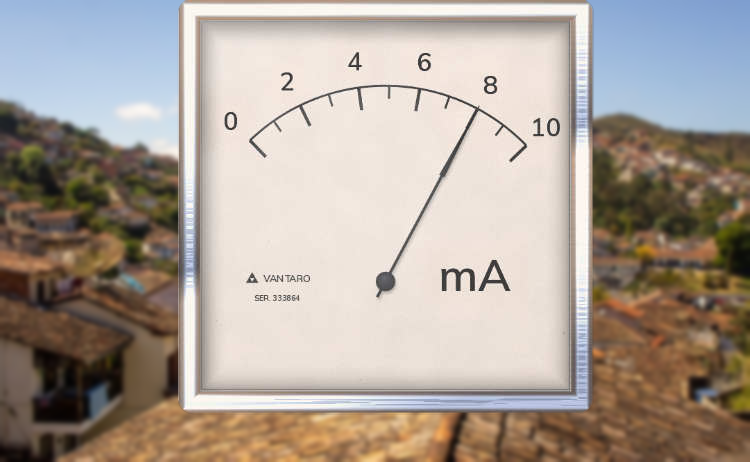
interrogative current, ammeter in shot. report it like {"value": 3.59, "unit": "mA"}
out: {"value": 8, "unit": "mA"}
